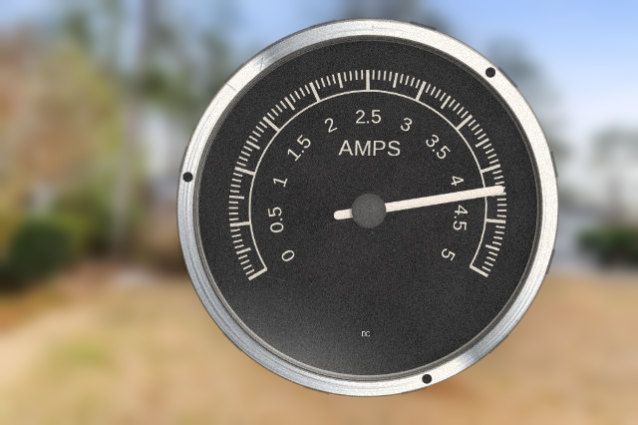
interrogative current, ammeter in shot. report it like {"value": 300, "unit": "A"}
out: {"value": 4.2, "unit": "A"}
